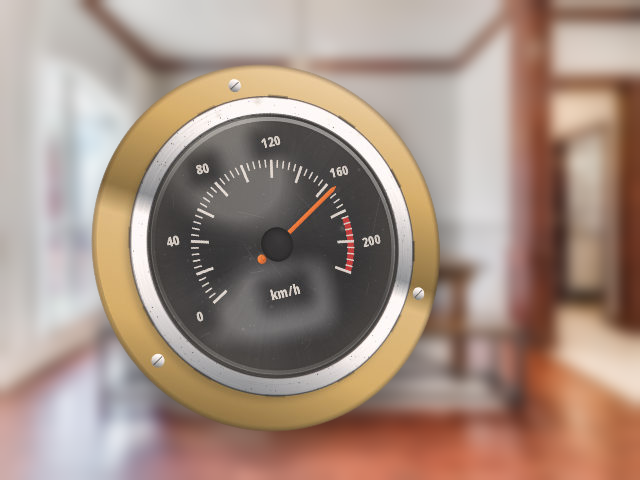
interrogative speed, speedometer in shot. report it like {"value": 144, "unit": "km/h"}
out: {"value": 164, "unit": "km/h"}
